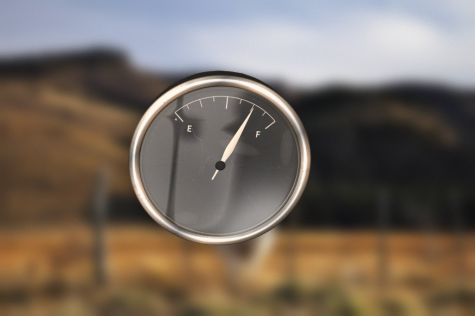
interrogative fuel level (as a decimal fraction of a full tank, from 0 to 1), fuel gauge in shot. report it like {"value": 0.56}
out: {"value": 0.75}
